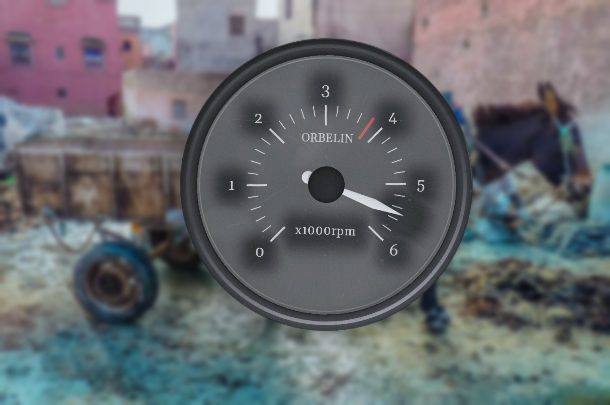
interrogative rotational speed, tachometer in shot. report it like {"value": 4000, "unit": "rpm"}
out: {"value": 5500, "unit": "rpm"}
